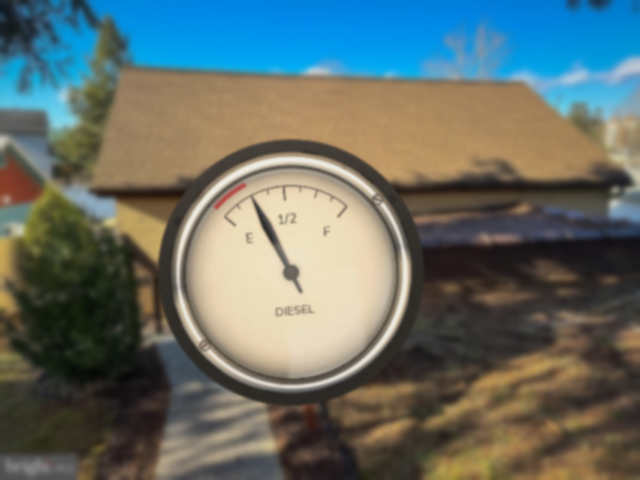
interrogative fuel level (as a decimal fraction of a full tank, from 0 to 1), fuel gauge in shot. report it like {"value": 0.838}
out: {"value": 0.25}
